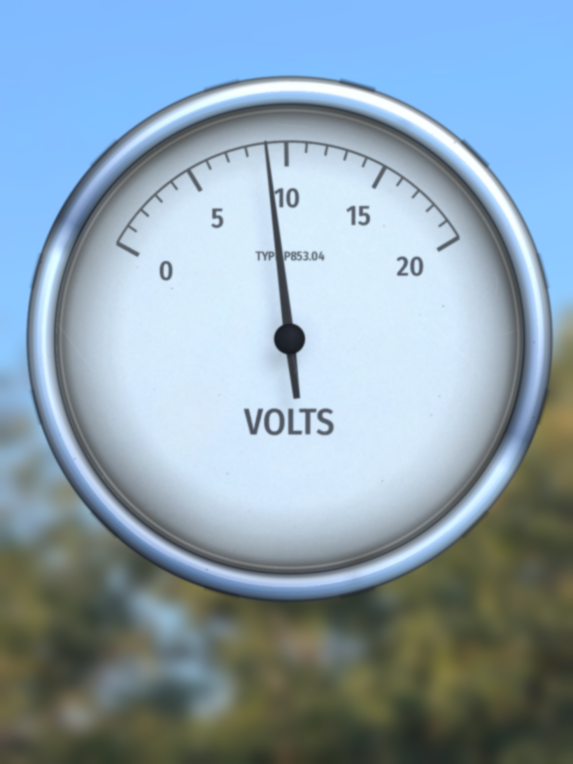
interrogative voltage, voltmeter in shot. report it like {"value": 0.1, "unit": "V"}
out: {"value": 9, "unit": "V"}
